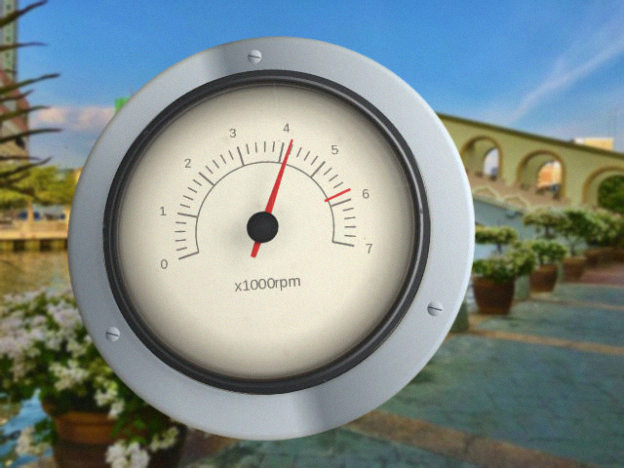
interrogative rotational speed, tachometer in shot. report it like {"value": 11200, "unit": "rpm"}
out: {"value": 4200, "unit": "rpm"}
